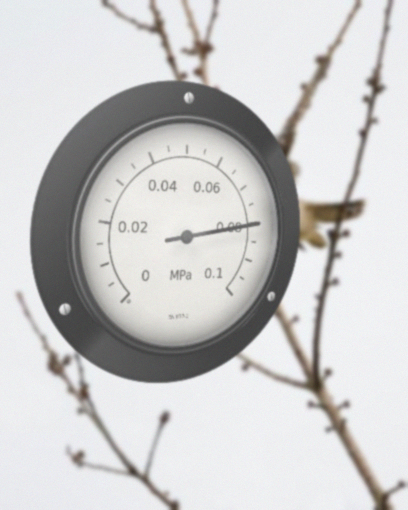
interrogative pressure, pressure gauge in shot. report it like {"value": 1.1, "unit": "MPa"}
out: {"value": 0.08, "unit": "MPa"}
